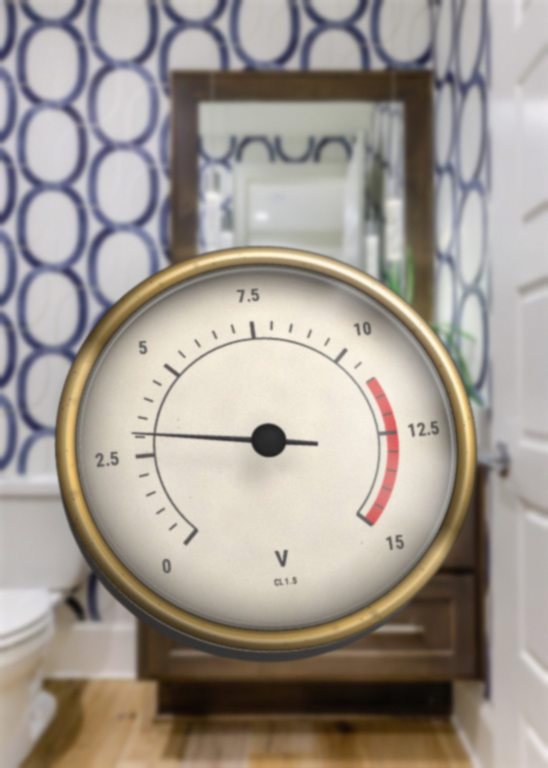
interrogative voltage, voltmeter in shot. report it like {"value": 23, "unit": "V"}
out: {"value": 3, "unit": "V"}
